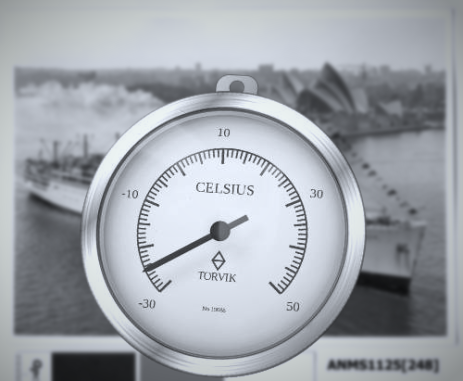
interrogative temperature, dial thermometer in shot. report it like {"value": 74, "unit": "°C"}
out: {"value": -25, "unit": "°C"}
